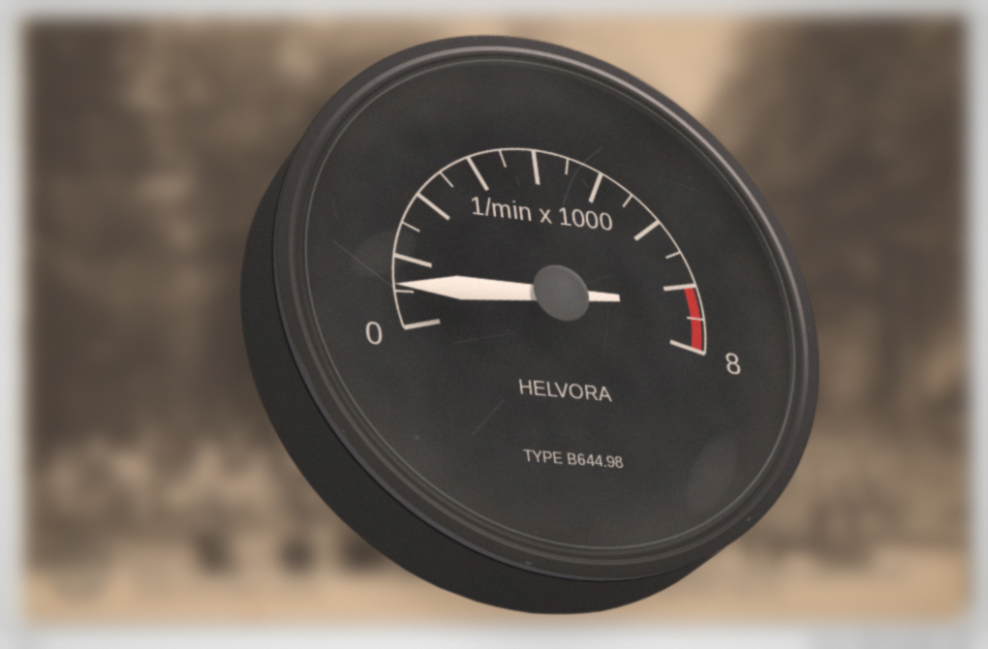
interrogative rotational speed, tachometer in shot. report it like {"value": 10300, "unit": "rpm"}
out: {"value": 500, "unit": "rpm"}
